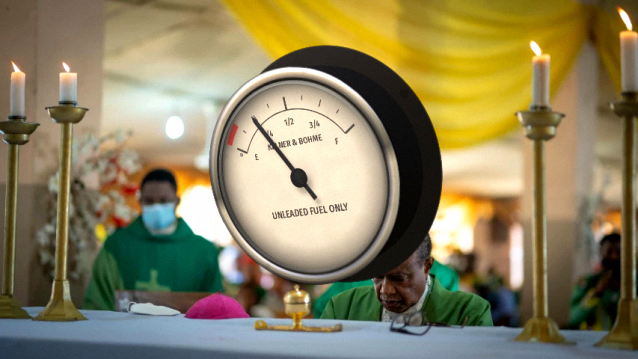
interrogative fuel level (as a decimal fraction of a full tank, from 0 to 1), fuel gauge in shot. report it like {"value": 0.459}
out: {"value": 0.25}
